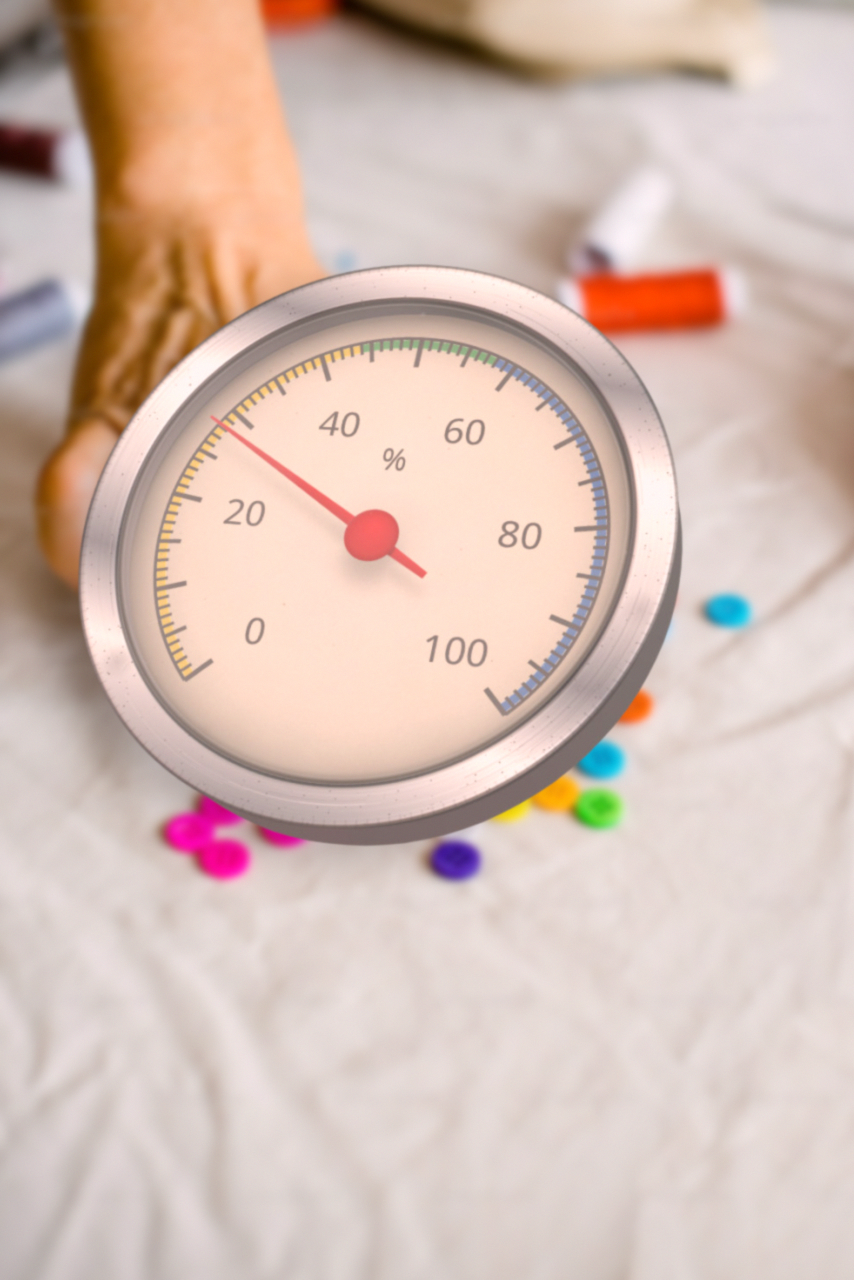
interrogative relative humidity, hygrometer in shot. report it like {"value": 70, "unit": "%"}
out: {"value": 28, "unit": "%"}
